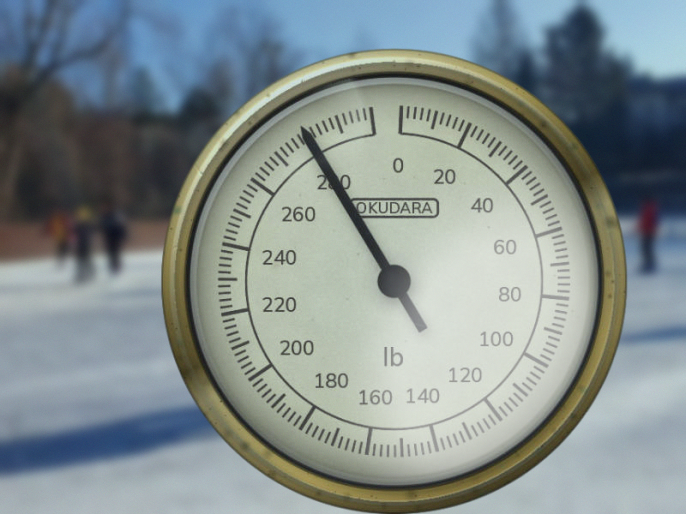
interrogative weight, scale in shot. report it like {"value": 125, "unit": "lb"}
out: {"value": 280, "unit": "lb"}
